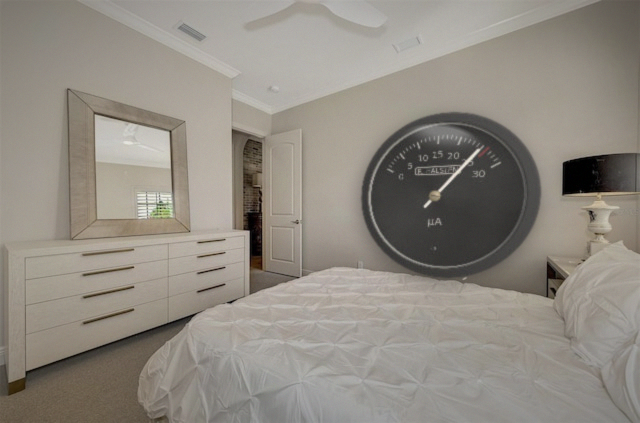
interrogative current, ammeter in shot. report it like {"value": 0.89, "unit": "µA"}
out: {"value": 25, "unit": "µA"}
